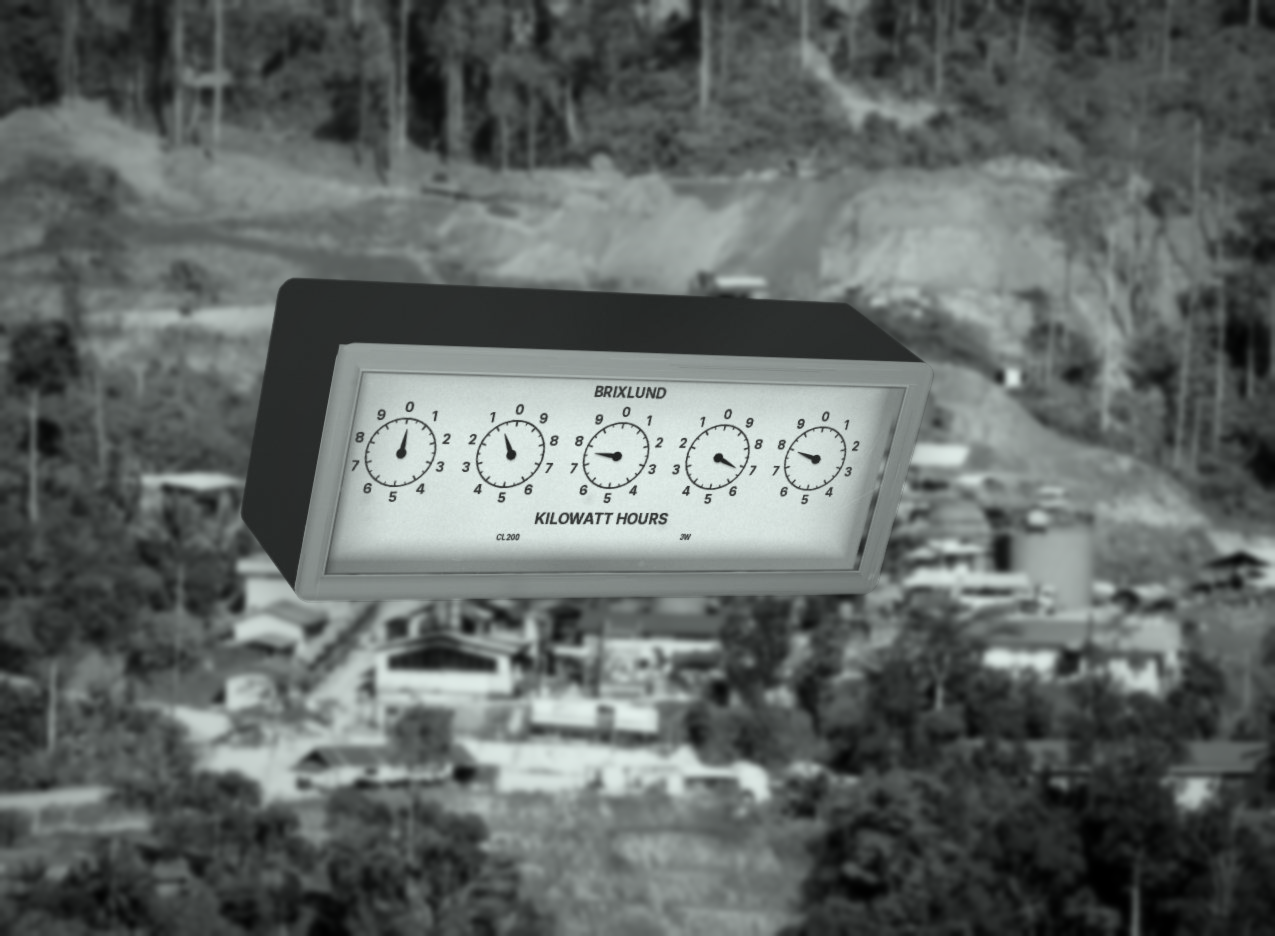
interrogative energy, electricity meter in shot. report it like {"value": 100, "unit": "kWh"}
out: {"value": 768, "unit": "kWh"}
